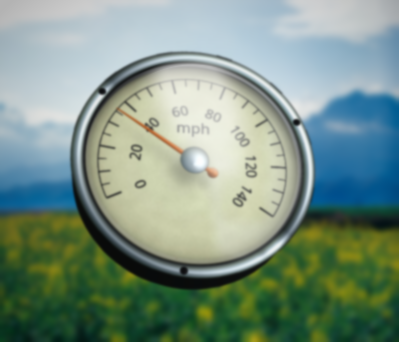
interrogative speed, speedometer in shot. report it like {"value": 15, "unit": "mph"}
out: {"value": 35, "unit": "mph"}
